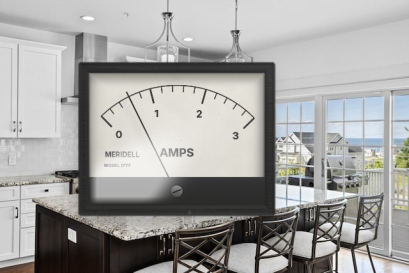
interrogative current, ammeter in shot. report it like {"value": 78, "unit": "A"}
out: {"value": 0.6, "unit": "A"}
